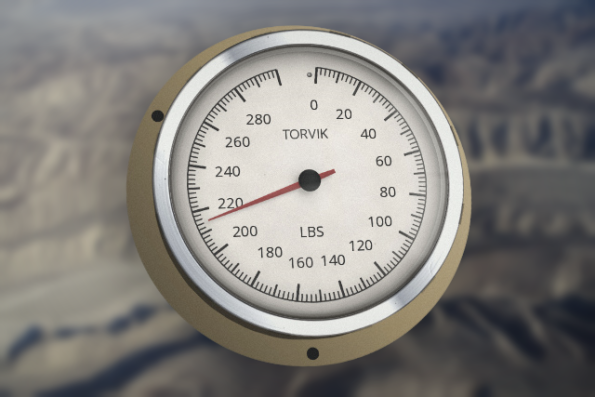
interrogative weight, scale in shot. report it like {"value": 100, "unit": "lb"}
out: {"value": 214, "unit": "lb"}
